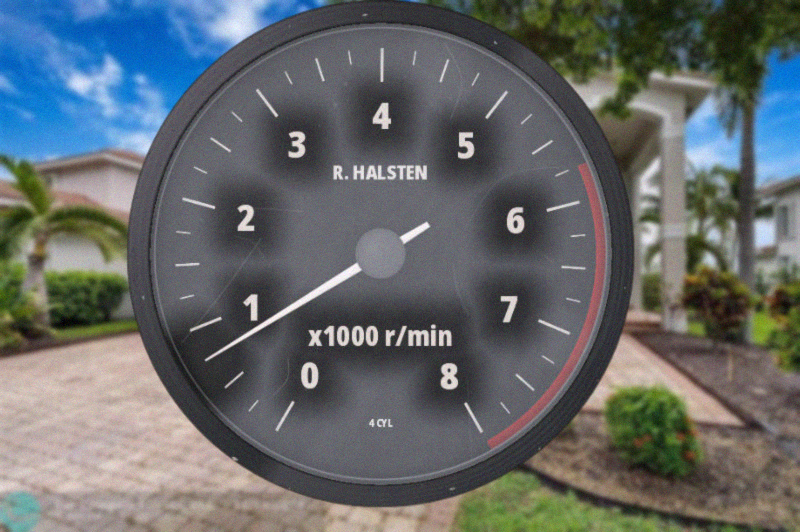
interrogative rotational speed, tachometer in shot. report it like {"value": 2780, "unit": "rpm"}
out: {"value": 750, "unit": "rpm"}
